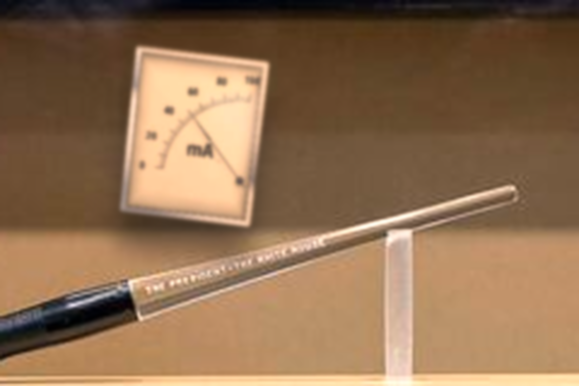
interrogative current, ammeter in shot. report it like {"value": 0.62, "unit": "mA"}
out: {"value": 50, "unit": "mA"}
